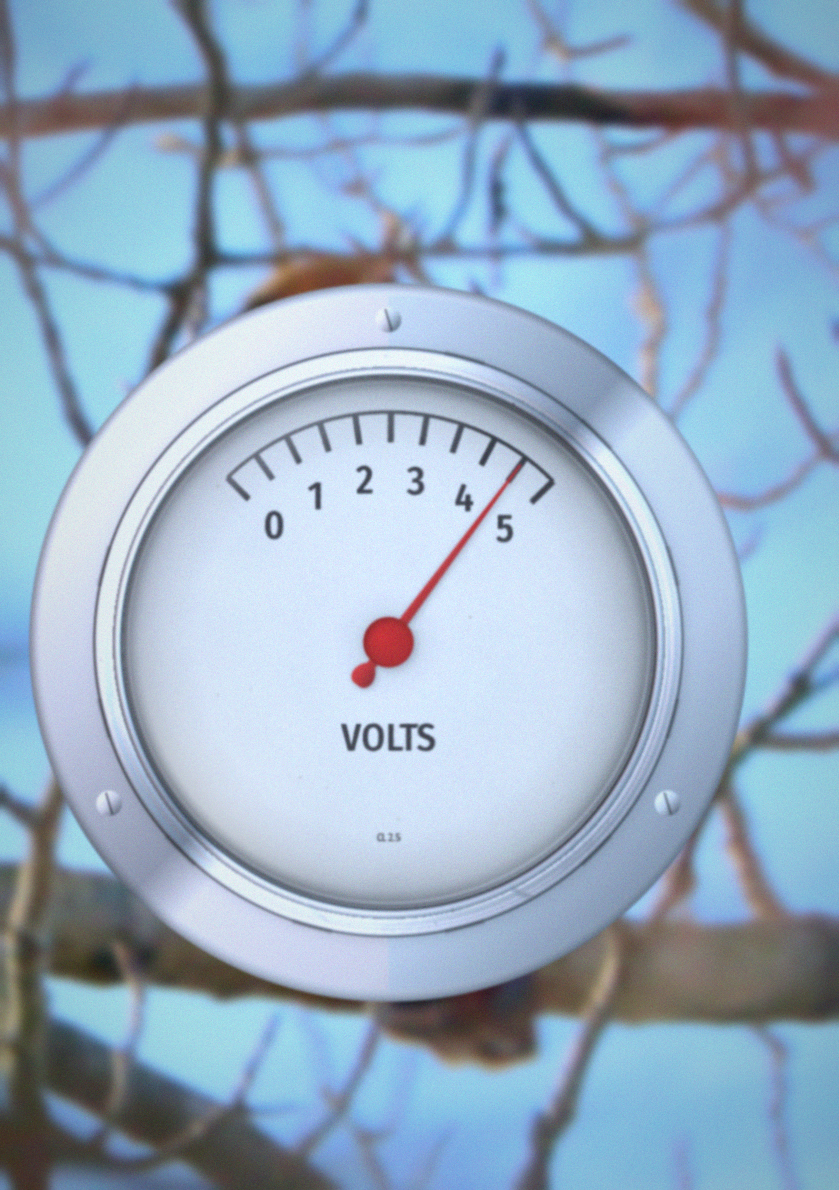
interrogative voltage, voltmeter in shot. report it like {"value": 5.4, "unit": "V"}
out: {"value": 4.5, "unit": "V"}
